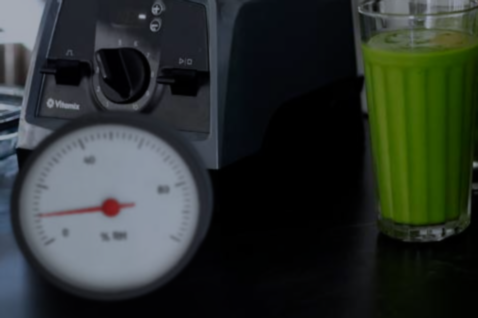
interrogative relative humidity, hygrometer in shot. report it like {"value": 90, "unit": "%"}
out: {"value": 10, "unit": "%"}
